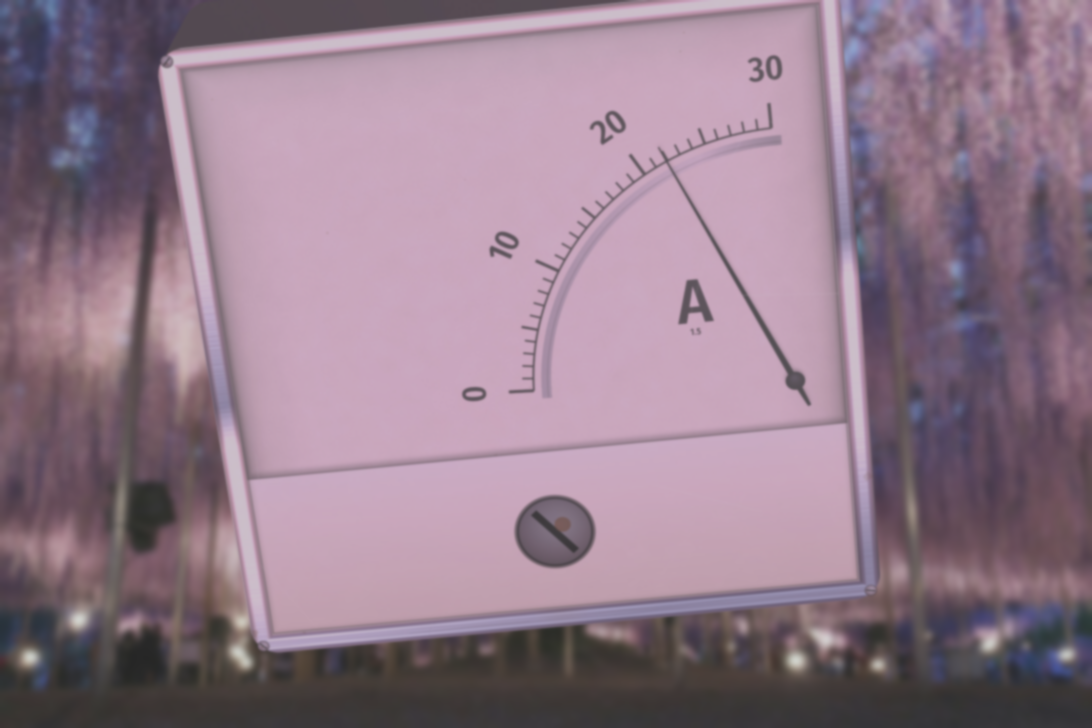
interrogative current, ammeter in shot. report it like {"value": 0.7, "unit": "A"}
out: {"value": 22, "unit": "A"}
